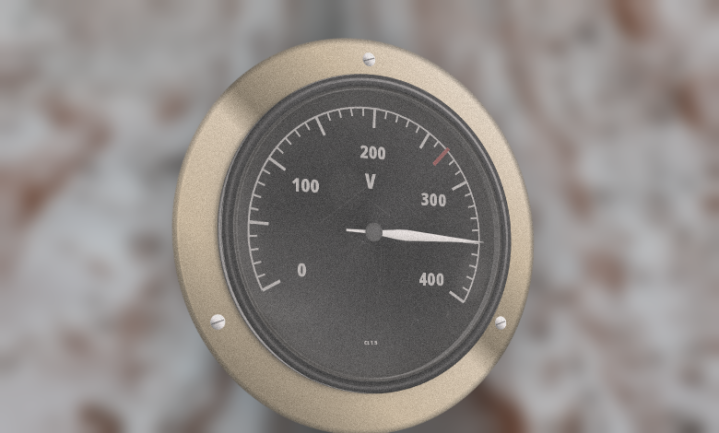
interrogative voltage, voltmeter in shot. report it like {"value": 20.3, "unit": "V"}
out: {"value": 350, "unit": "V"}
